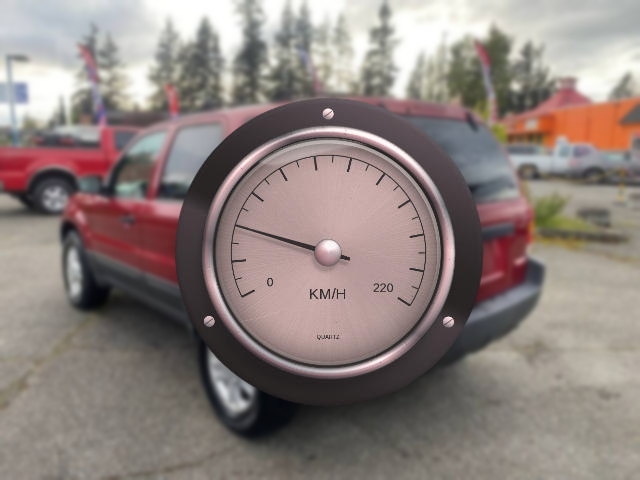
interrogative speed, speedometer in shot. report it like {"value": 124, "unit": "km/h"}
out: {"value": 40, "unit": "km/h"}
